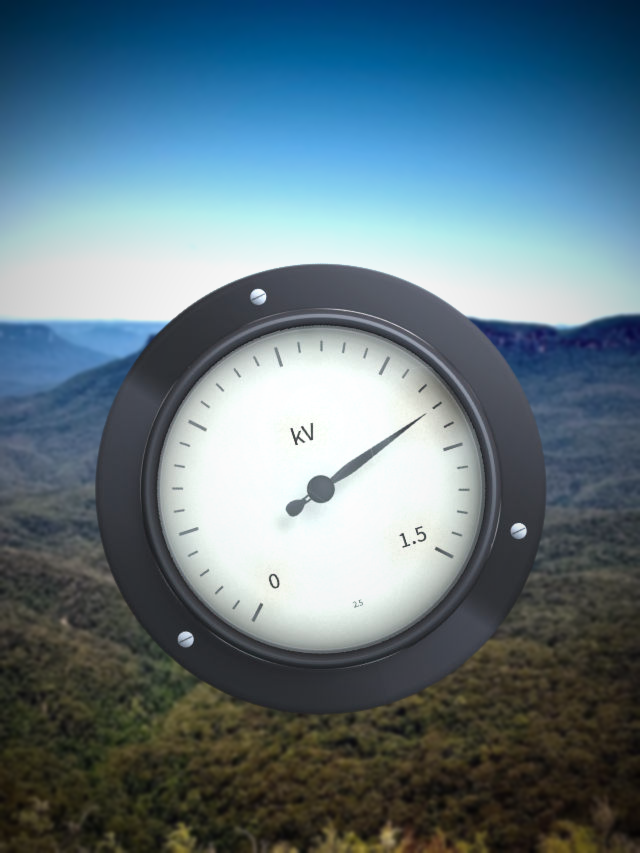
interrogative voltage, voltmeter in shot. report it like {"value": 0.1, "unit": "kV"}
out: {"value": 1.15, "unit": "kV"}
